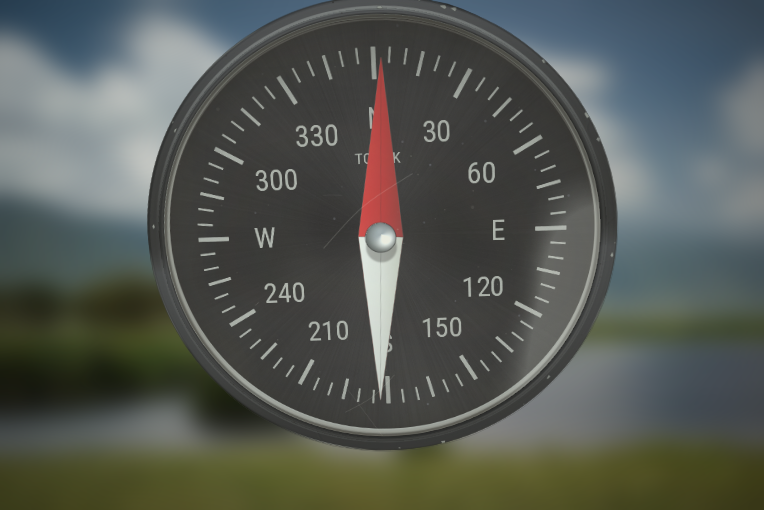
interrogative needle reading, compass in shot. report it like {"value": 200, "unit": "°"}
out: {"value": 2.5, "unit": "°"}
